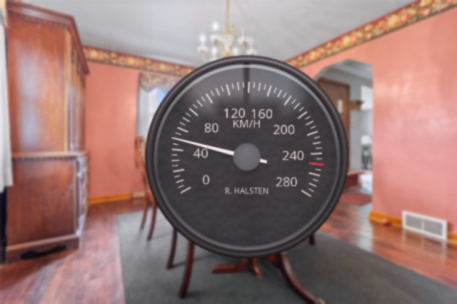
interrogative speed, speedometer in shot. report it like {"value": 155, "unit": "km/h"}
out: {"value": 50, "unit": "km/h"}
